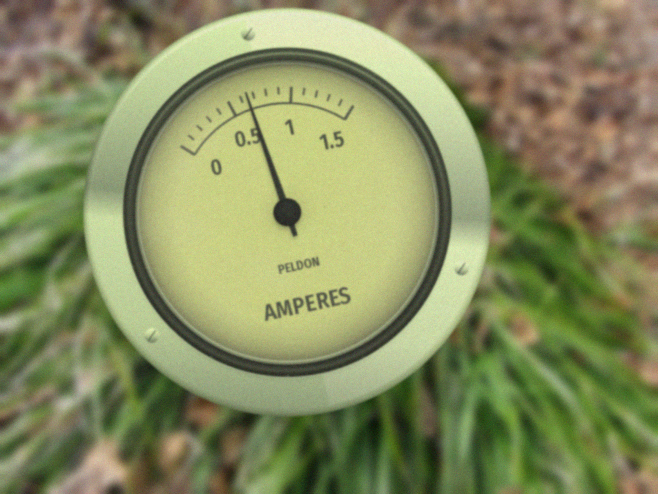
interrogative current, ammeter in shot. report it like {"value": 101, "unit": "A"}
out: {"value": 0.65, "unit": "A"}
